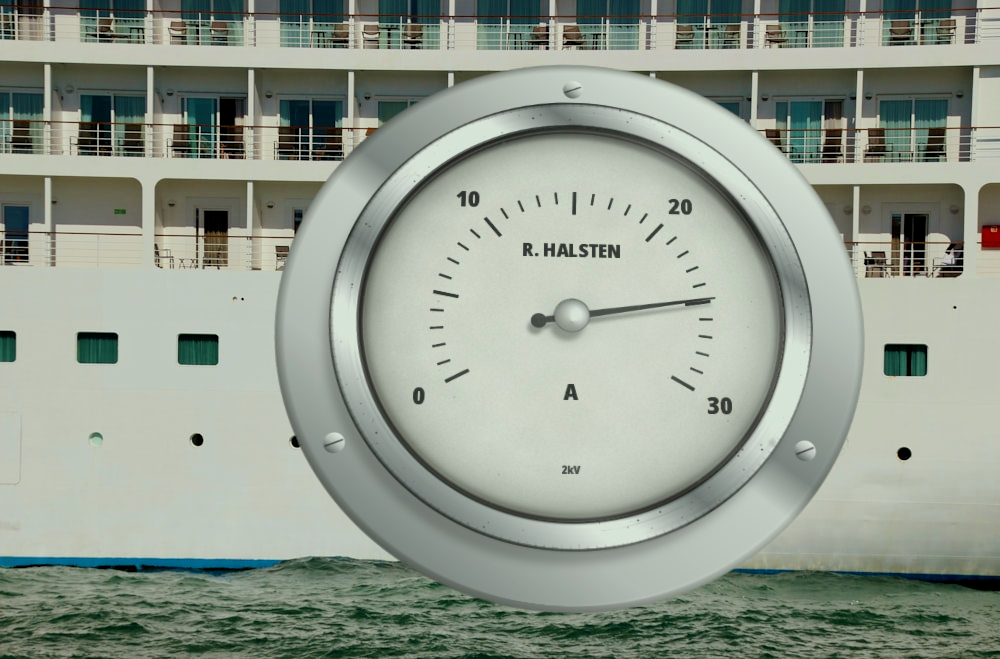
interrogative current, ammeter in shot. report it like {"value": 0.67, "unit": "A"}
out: {"value": 25, "unit": "A"}
